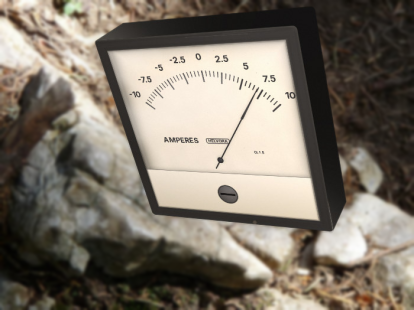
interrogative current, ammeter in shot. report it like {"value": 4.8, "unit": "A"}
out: {"value": 7, "unit": "A"}
